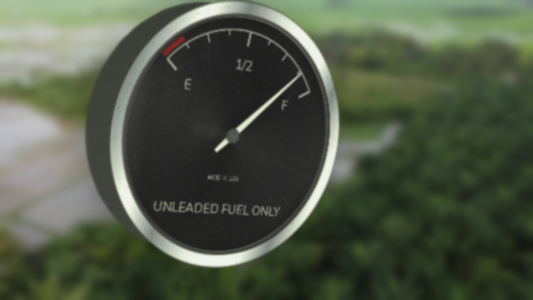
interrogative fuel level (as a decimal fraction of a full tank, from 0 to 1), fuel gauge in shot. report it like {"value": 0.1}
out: {"value": 0.875}
